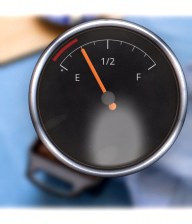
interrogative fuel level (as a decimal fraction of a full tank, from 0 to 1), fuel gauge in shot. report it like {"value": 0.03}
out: {"value": 0.25}
